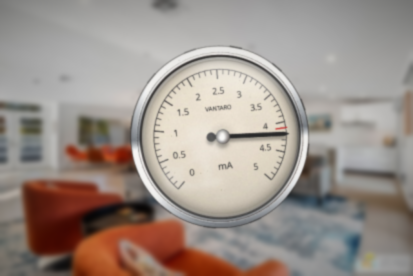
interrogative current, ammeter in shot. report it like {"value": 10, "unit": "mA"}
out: {"value": 4.2, "unit": "mA"}
